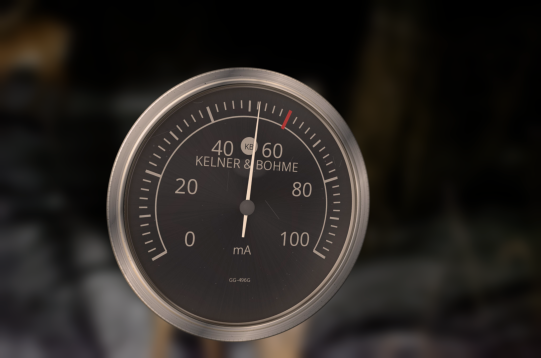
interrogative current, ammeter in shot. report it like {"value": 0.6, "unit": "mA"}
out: {"value": 52, "unit": "mA"}
